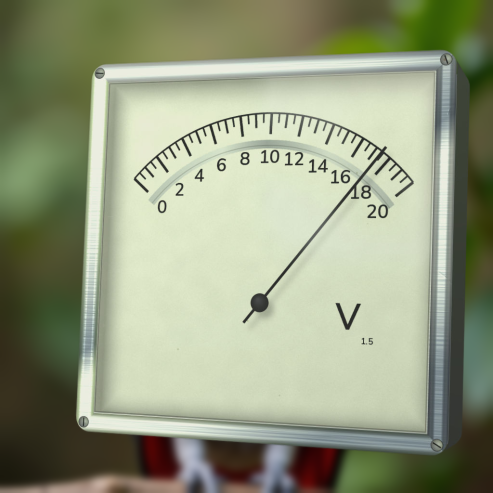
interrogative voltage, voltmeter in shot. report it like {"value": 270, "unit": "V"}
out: {"value": 17.5, "unit": "V"}
